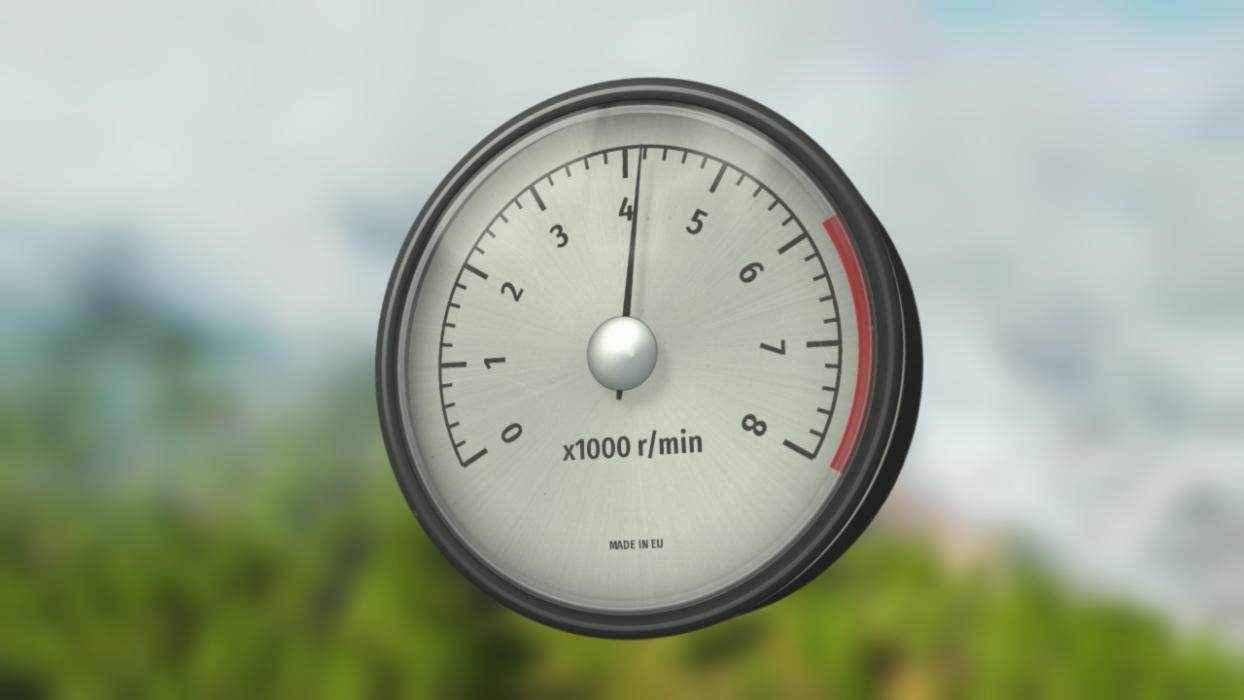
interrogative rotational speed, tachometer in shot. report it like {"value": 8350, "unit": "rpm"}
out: {"value": 4200, "unit": "rpm"}
